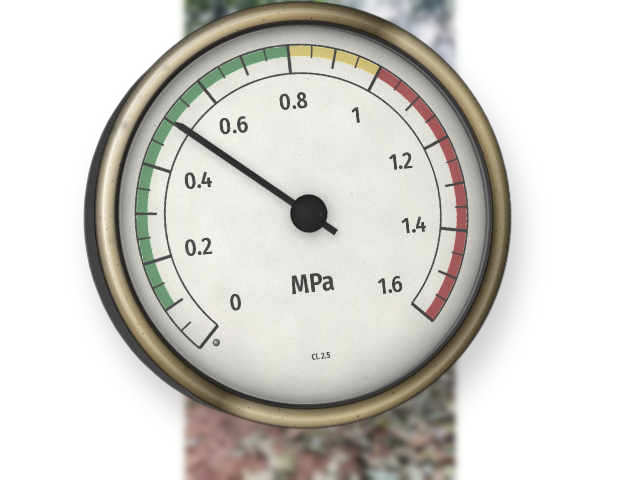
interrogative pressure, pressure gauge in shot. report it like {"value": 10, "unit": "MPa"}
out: {"value": 0.5, "unit": "MPa"}
